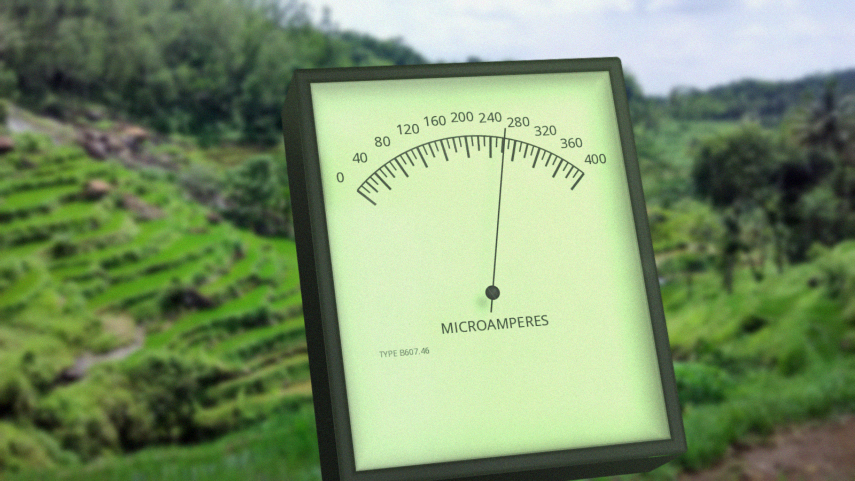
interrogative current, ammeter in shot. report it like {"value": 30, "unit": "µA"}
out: {"value": 260, "unit": "µA"}
